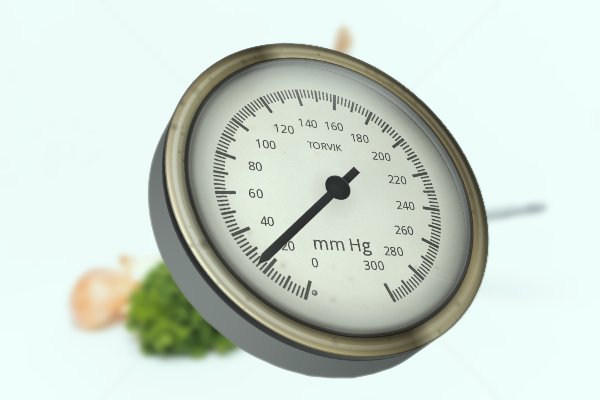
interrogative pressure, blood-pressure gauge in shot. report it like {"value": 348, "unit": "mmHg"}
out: {"value": 24, "unit": "mmHg"}
